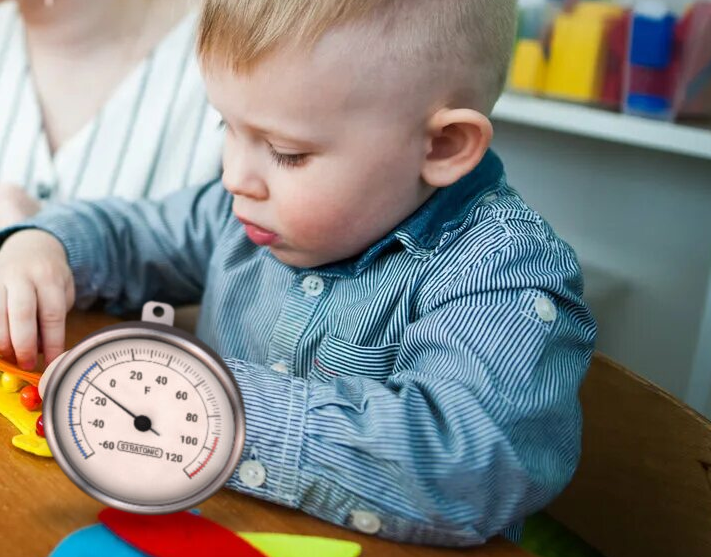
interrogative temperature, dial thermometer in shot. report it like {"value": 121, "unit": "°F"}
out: {"value": -10, "unit": "°F"}
